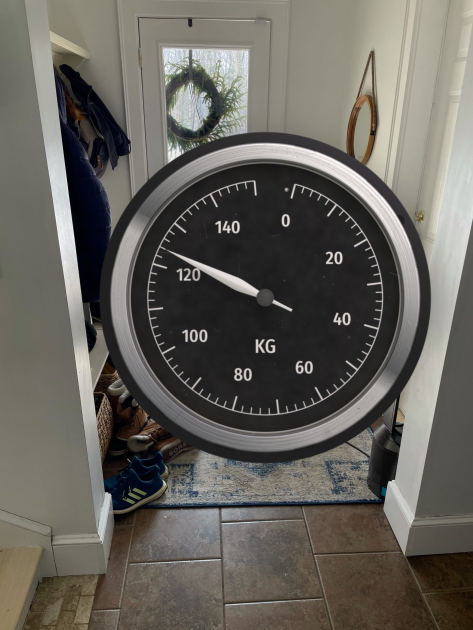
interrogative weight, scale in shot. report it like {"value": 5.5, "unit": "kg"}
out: {"value": 124, "unit": "kg"}
